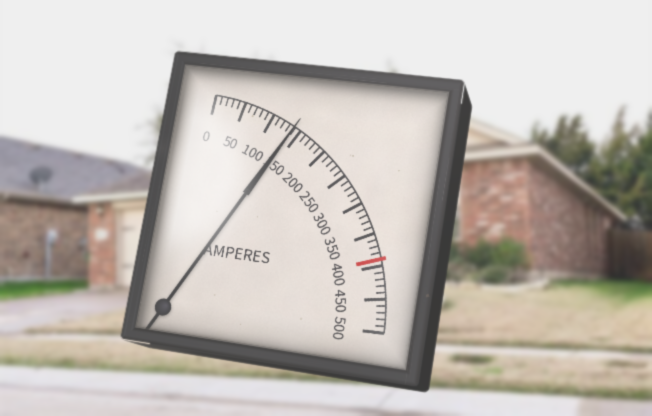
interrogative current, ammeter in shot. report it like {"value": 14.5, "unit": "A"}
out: {"value": 140, "unit": "A"}
